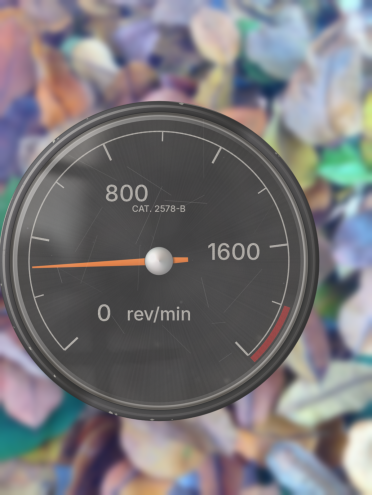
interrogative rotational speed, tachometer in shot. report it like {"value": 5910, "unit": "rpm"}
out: {"value": 300, "unit": "rpm"}
